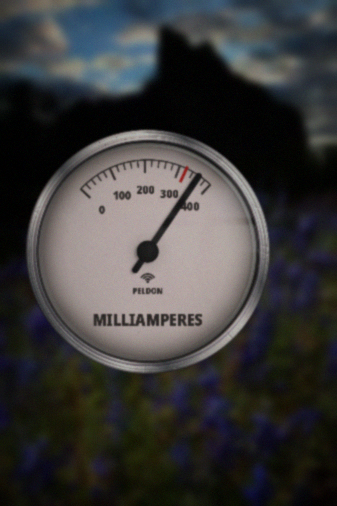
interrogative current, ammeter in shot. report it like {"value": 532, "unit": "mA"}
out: {"value": 360, "unit": "mA"}
